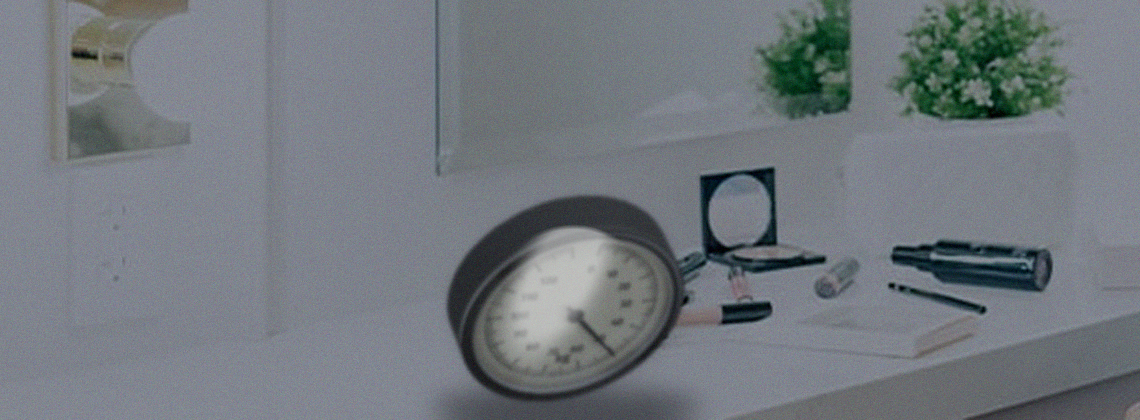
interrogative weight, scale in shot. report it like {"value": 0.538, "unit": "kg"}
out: {"value": 50, "unit": "kg"}
